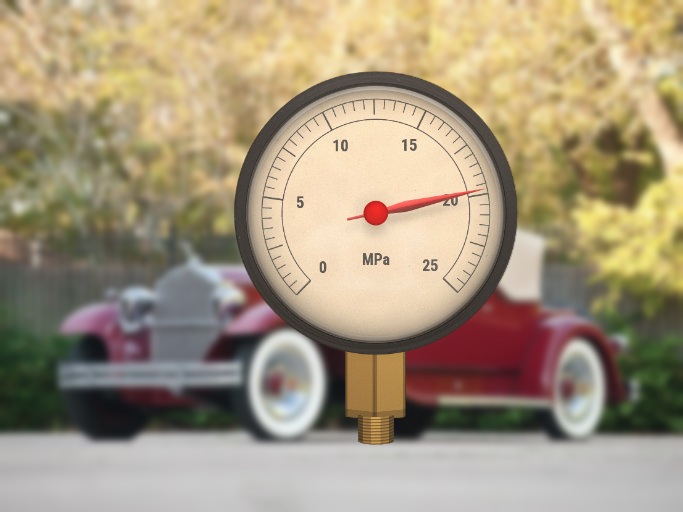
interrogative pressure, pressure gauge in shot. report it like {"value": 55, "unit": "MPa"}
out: {"value": 19.75, "unit": "MPa"}
